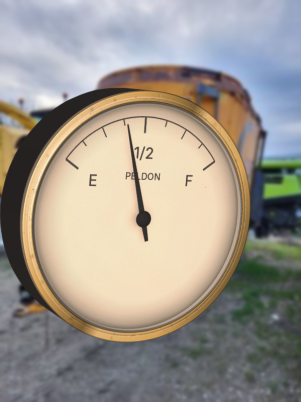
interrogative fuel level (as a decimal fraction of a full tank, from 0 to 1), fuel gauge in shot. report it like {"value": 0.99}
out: {"value": 0.375}
